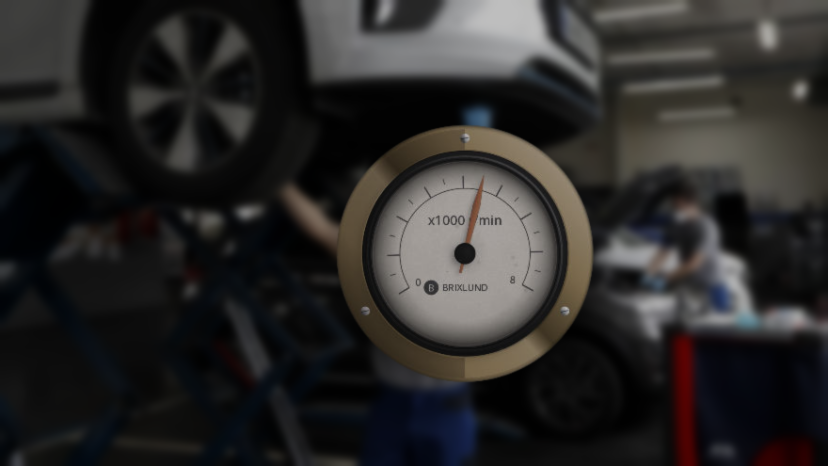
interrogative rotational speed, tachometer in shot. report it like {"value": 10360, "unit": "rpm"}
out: {"value": 4500, "unit": "rpm"}
